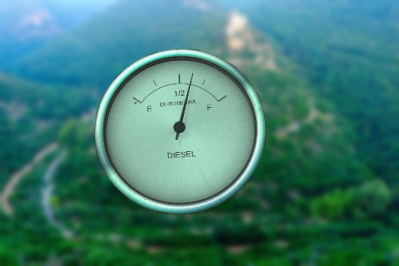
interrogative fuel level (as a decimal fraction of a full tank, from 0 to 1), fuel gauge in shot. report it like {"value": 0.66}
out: {"value": 0.625}
